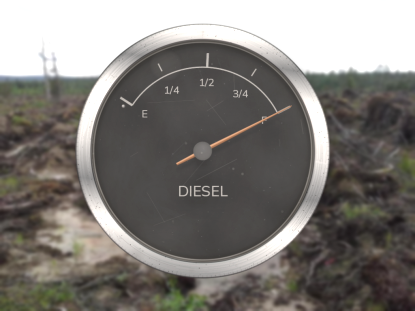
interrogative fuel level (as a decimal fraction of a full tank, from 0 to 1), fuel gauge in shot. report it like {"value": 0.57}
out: {"value": 1}
